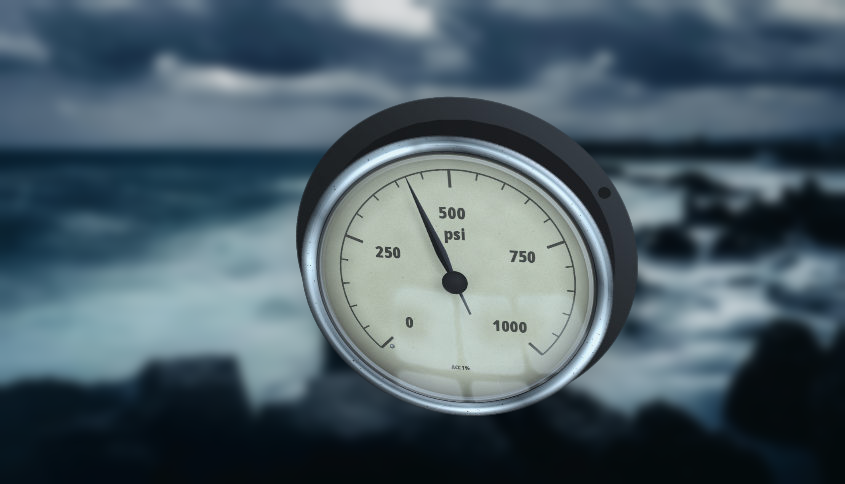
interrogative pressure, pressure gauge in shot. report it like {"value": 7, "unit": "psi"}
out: {"value": 425, "unit": "psi"}
